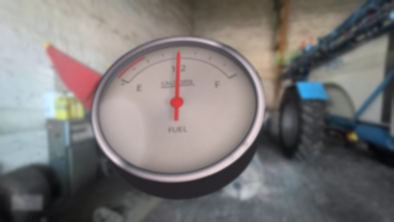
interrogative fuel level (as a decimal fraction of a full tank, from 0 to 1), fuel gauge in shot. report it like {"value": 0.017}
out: {"value": 0.5}
